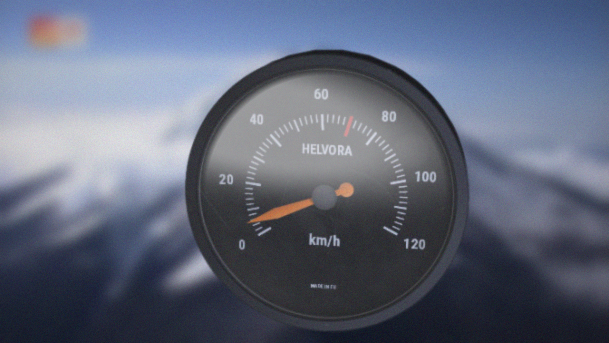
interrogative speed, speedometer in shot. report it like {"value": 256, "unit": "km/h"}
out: {"value": 6, "unit": "km/h"}
